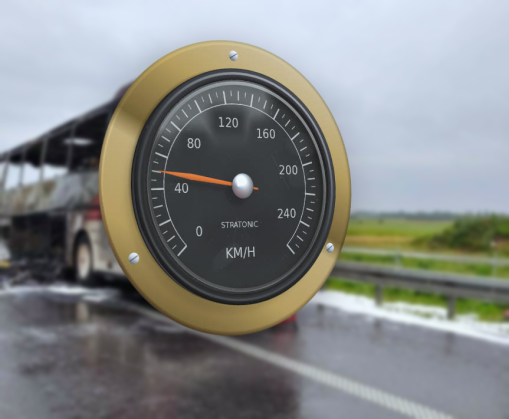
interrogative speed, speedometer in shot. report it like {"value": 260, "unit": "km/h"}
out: {"value": 50, "unit": "km/h"}
